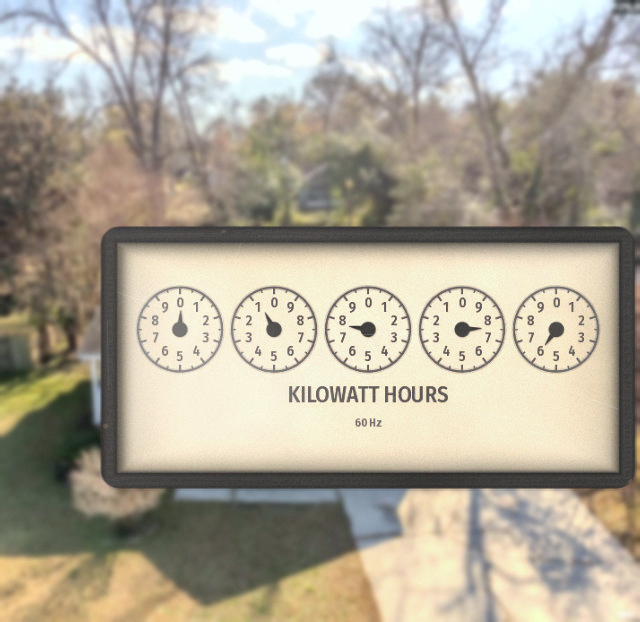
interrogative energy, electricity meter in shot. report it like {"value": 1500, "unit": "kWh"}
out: {"value": 776, "unit": "kWh"}
